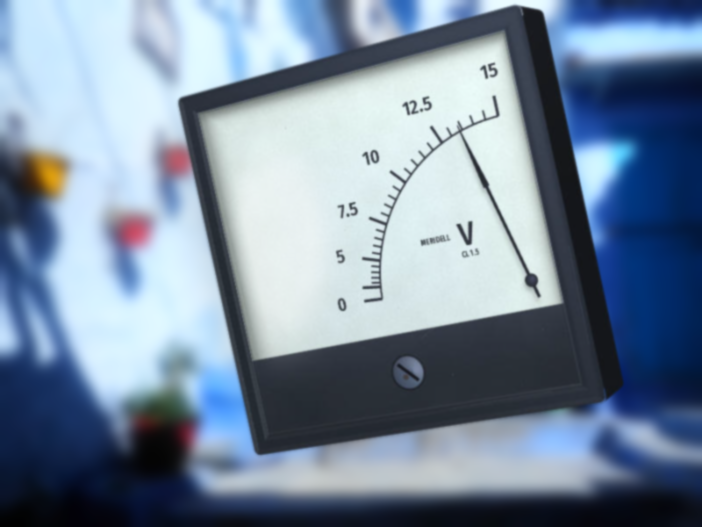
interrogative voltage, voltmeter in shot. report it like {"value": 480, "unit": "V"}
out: {"value": 13.5, "unit": "V"}
